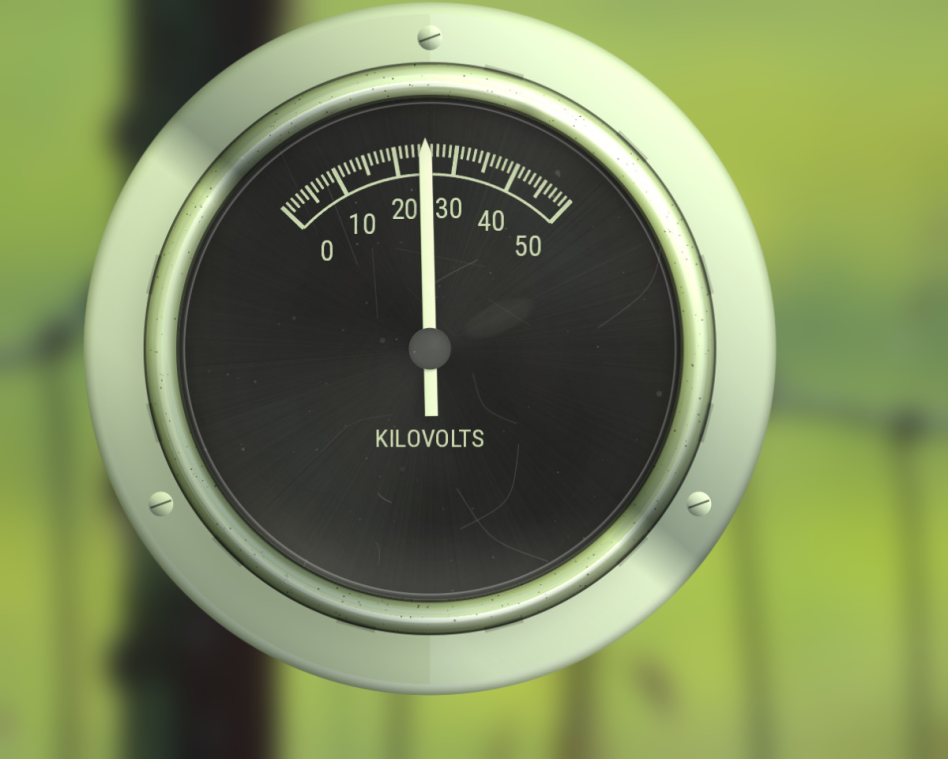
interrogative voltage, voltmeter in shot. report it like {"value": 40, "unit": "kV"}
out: {"value": 25, "unit": "kV"}
